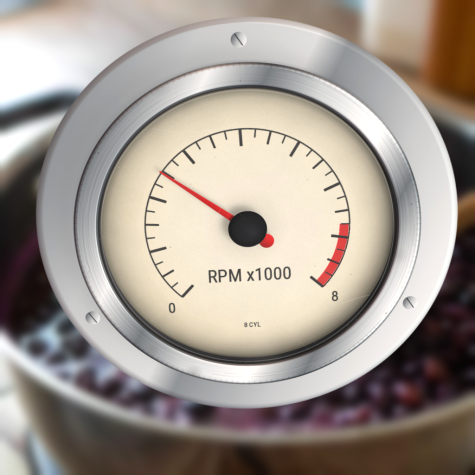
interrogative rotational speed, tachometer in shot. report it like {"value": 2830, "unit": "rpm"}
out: {"value": 2500, "unit": "rpm"}
